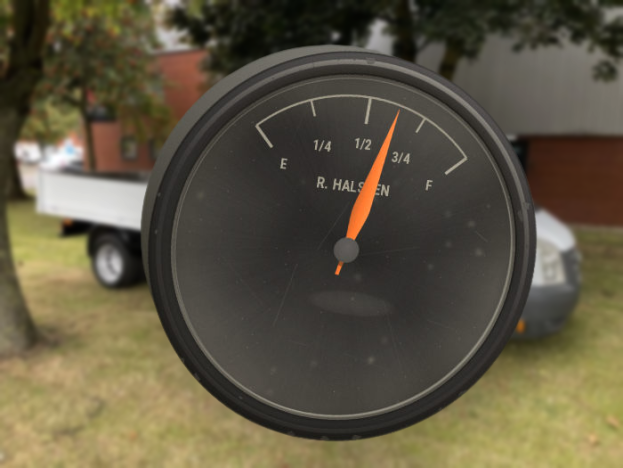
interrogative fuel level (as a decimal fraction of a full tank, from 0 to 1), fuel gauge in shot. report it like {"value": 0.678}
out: {"value": 0.625}
